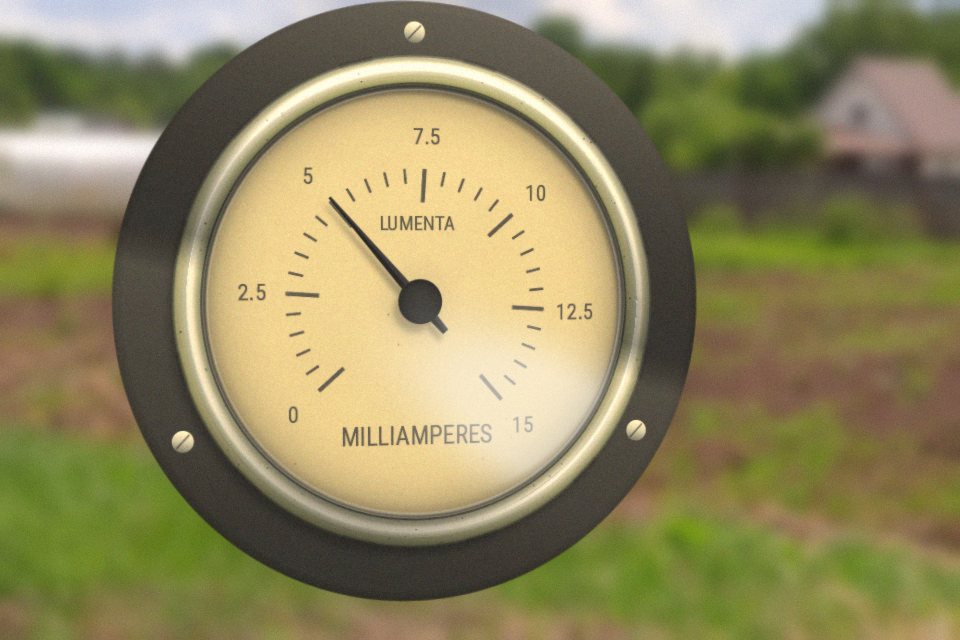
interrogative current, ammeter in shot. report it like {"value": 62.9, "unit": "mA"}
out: {"value": 5, "unit": "mA"}
